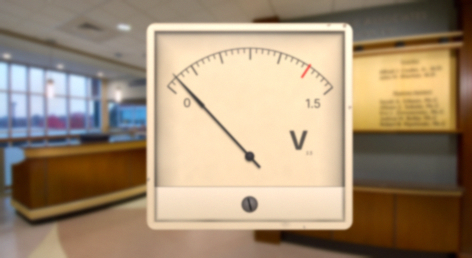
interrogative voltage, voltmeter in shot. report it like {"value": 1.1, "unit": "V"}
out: {"value": 0.1, "unit": "V"}
